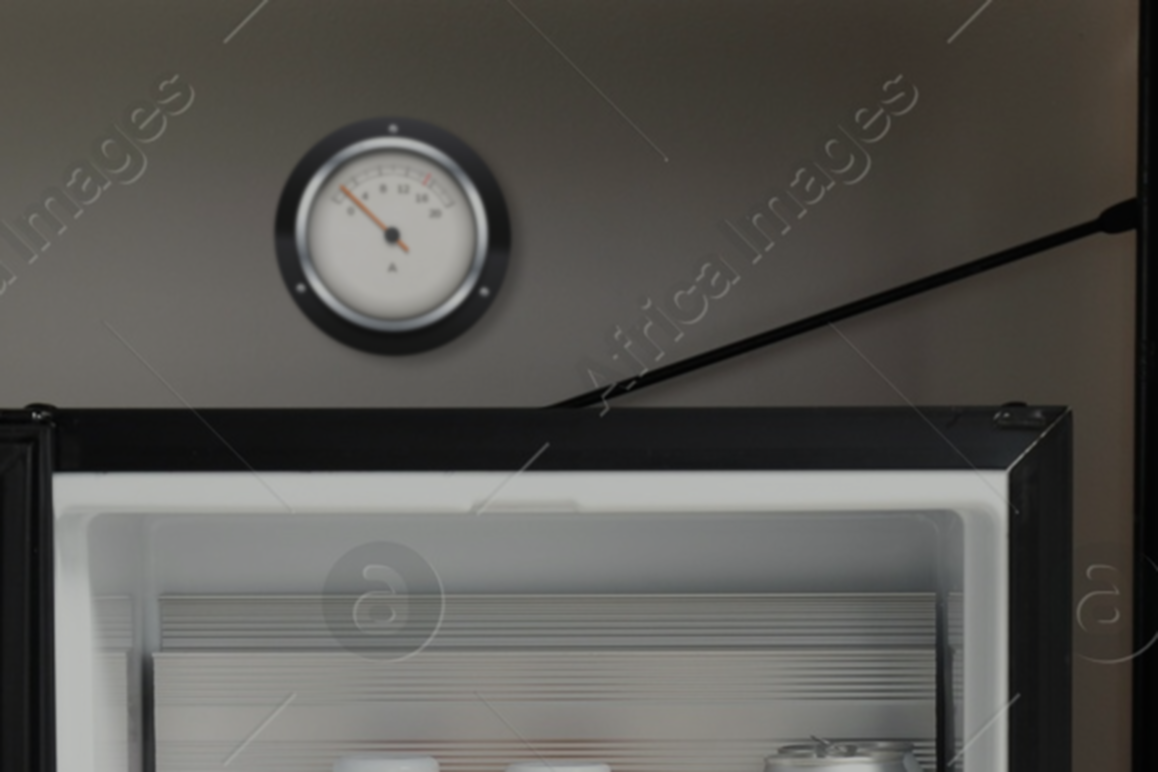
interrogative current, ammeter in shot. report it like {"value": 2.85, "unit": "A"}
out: {"value": 2, "unit": "A"}
